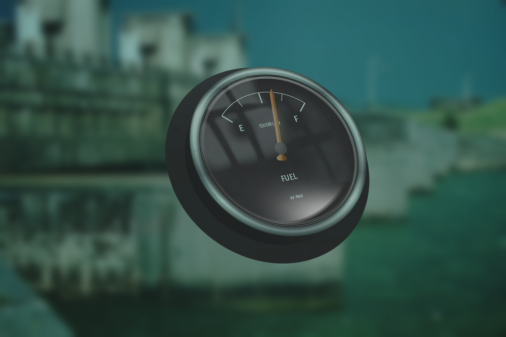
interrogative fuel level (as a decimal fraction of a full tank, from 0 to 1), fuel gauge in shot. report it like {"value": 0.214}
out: {"value": 0.625}
